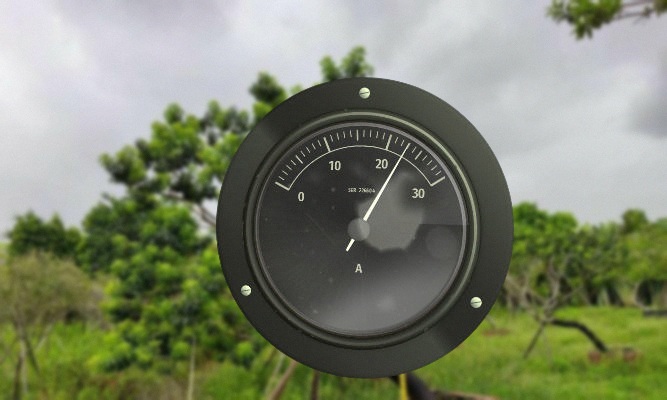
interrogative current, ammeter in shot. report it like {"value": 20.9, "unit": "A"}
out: {"value": 23, "unit": "A"}
